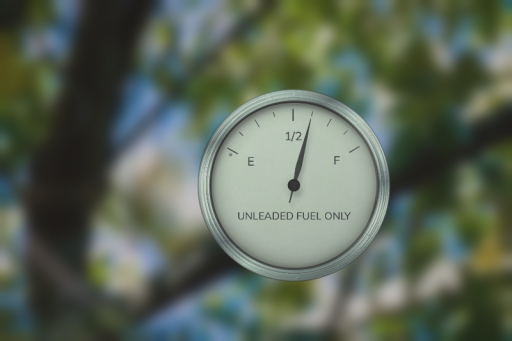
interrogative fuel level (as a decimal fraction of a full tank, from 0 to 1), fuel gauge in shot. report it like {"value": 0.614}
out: {"value": 0.625}
